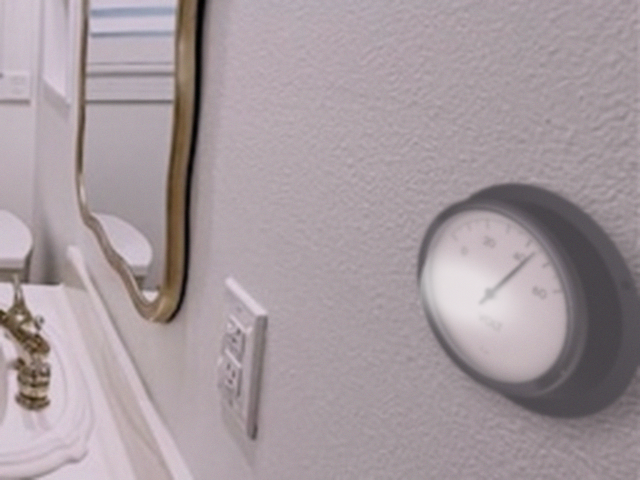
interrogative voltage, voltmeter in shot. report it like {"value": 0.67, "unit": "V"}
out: {"value": 45, "unit": "V"}
